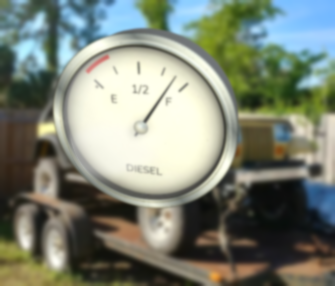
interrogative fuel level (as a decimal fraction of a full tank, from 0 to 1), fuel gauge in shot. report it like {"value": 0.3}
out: {"value": 0.875}
